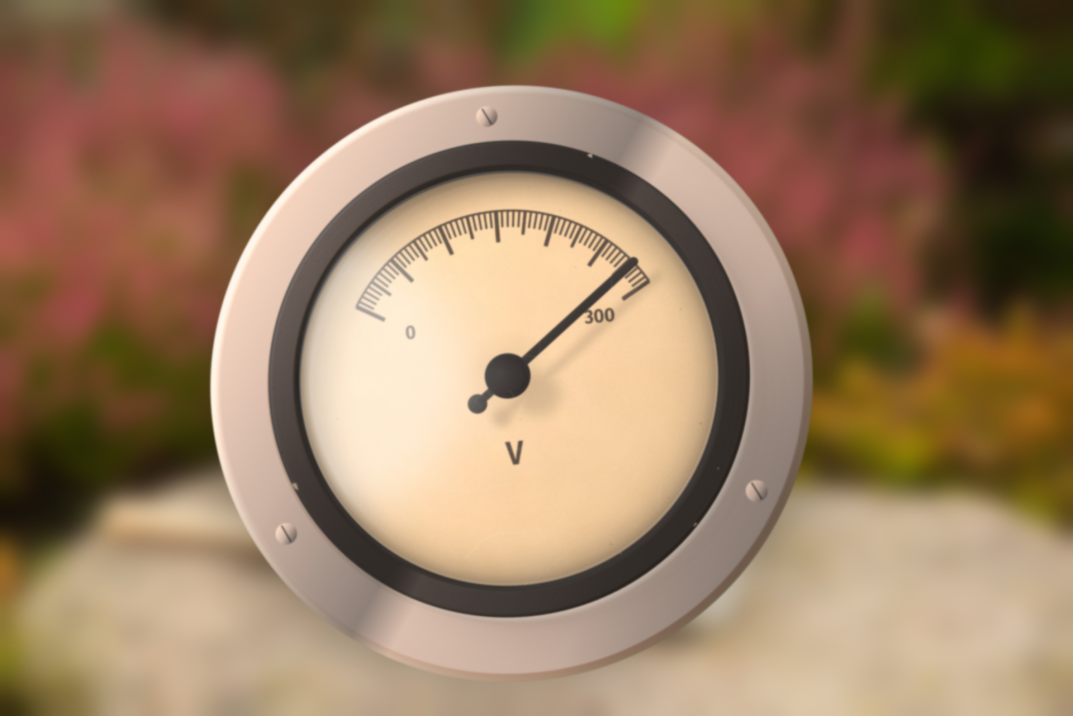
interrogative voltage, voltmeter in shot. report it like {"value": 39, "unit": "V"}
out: {"value": 280, "unit": "V"}
